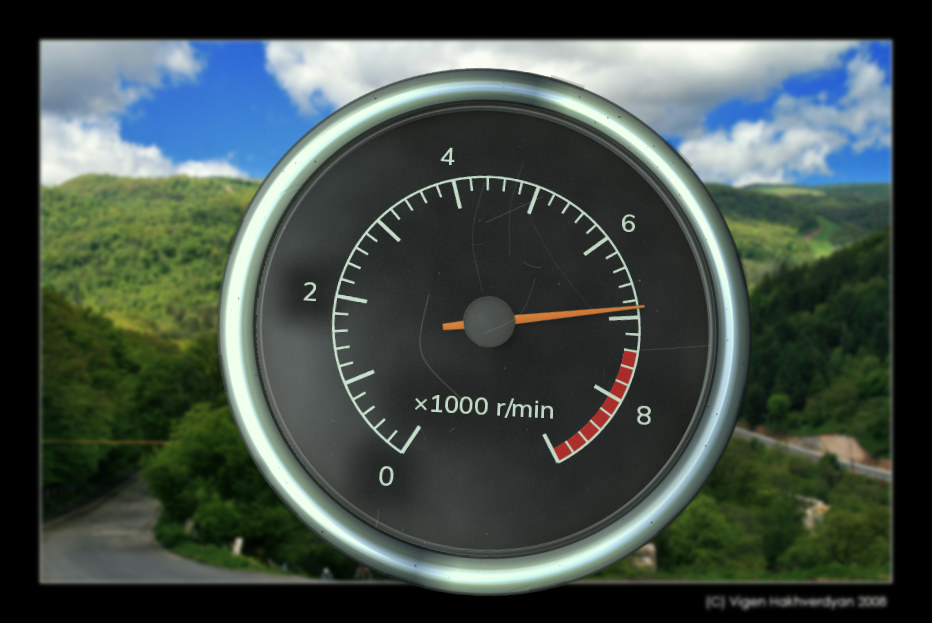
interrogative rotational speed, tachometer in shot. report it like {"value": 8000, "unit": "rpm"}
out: {"value": 6900, "unit": "rpm"}
